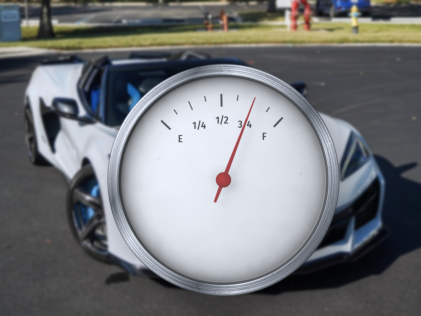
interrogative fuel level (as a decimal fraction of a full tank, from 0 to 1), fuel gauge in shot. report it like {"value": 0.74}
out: {"value": 0.75}
